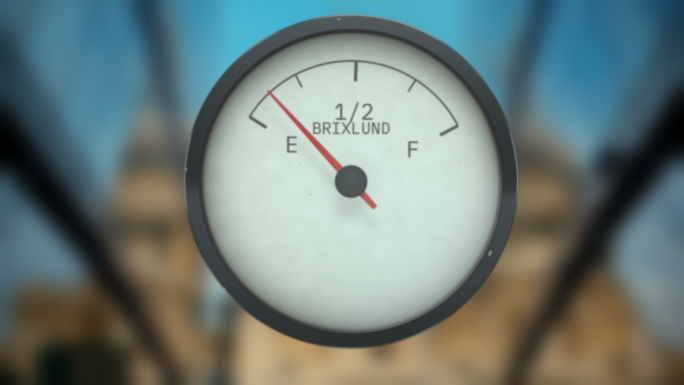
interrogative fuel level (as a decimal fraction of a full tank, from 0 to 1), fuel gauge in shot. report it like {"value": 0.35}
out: {"value": 0.125}
